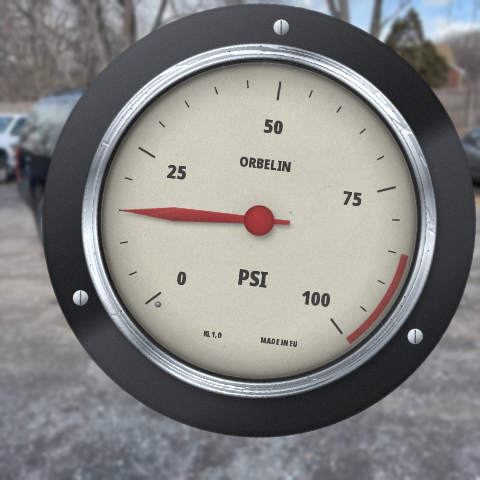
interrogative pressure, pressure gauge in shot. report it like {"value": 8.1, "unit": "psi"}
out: {"value": 15, "unit": "psi"}
